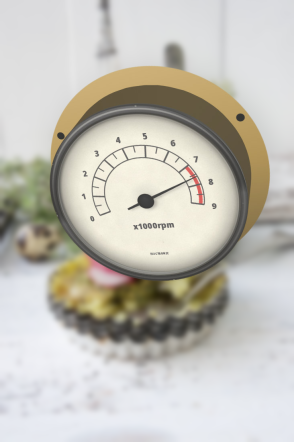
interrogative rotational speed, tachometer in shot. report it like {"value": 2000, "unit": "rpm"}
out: {"value": 7500, "unit": "rpm"}
